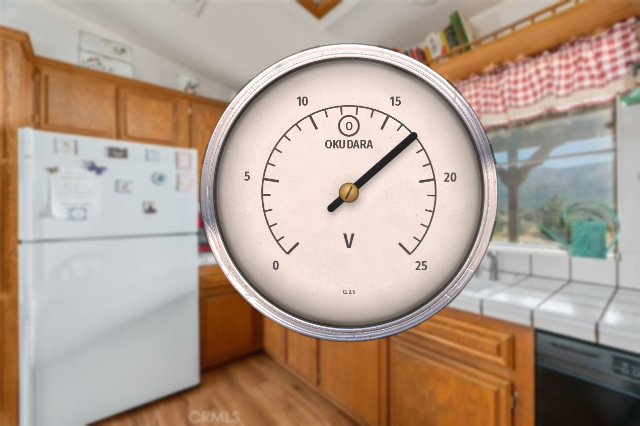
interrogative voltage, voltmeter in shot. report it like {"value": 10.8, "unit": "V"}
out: {"value": 17, "unit": "V"}
